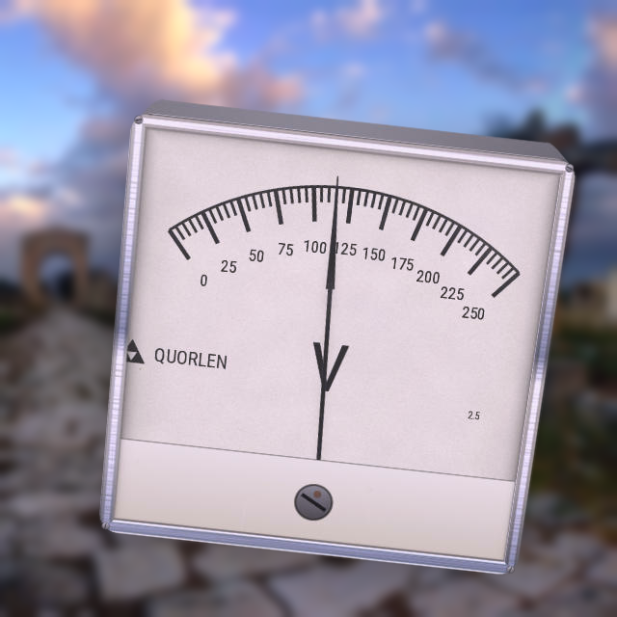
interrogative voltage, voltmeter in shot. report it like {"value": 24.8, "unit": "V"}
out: {"value": 115, "unit": "V"}
